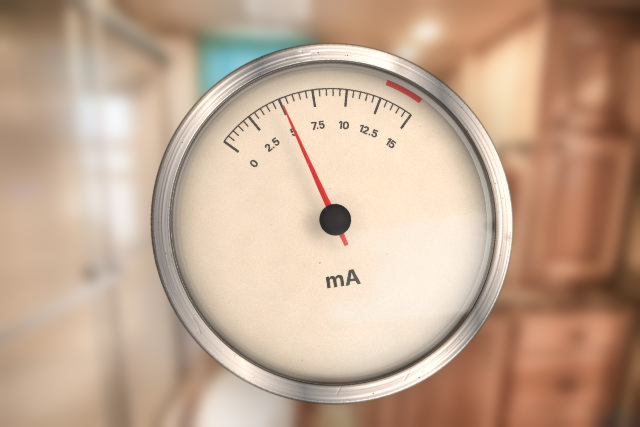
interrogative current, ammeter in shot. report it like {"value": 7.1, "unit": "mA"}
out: {"value": 5, "unit": "mA"}
